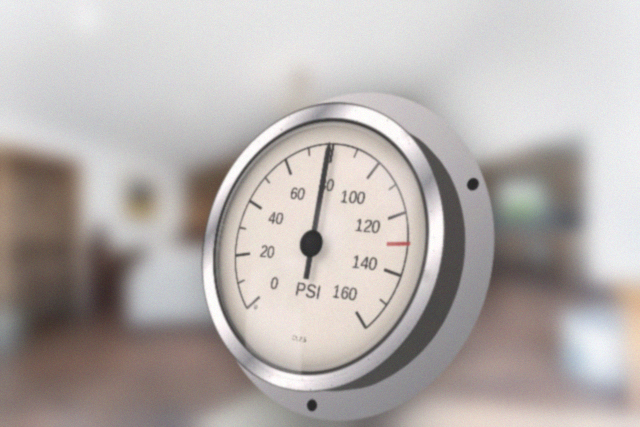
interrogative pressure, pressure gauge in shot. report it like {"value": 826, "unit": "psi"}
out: {"value": 80, "unit": "psi"}
